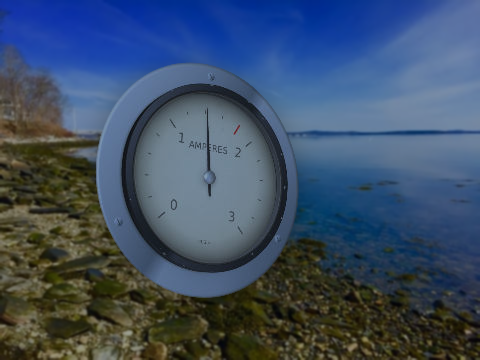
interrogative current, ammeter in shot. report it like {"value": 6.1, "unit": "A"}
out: {"value": 1.4, "unit": "A"}
